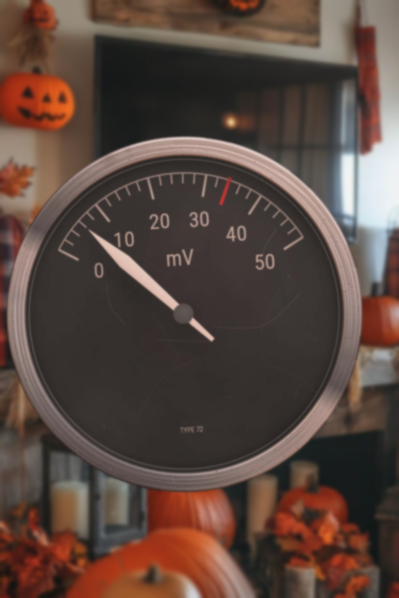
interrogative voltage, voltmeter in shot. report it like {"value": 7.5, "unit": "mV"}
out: {"value": 6, "unit": "mV"}
